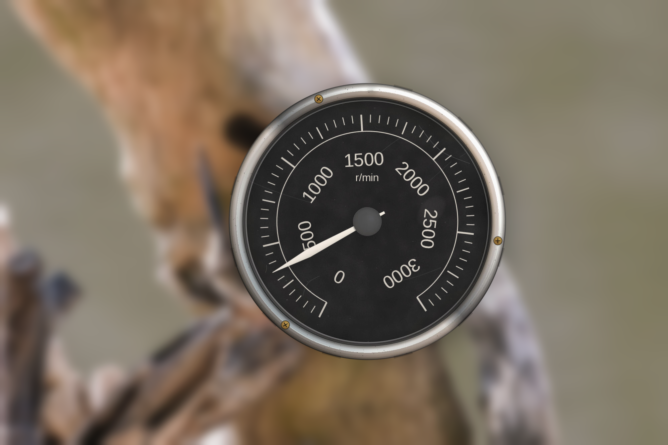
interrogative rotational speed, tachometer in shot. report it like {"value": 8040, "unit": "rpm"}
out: {"value": 350, "unit": "rpm"}
